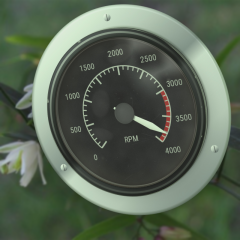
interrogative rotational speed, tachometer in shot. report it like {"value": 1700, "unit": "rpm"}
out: {"value": 3800, "unit": "rpm"}
